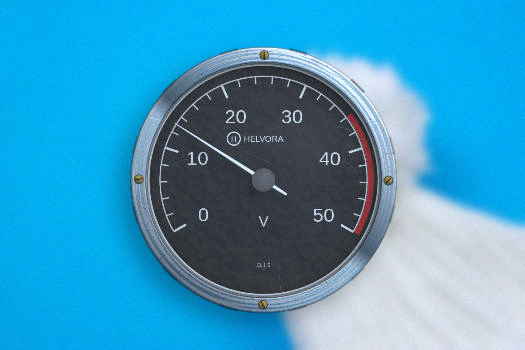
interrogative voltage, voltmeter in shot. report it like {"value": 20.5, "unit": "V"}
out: {"value": 13, "unit": "V"}
